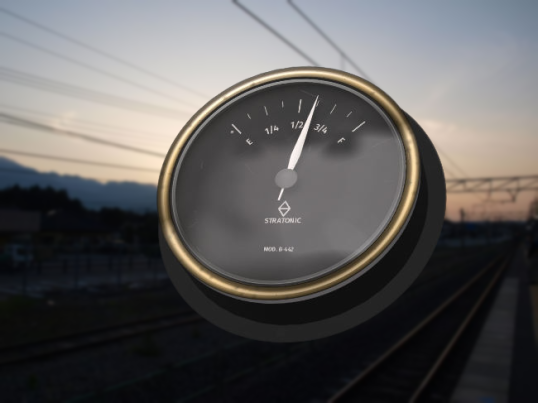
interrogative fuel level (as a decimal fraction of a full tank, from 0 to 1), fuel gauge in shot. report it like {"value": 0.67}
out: {"value": 0.625}
